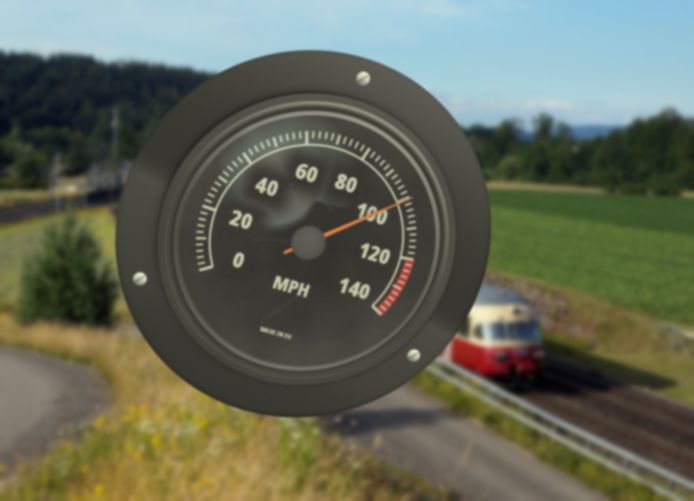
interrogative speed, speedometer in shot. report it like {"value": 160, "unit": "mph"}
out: {"value": 100, "unit": "mph"}
